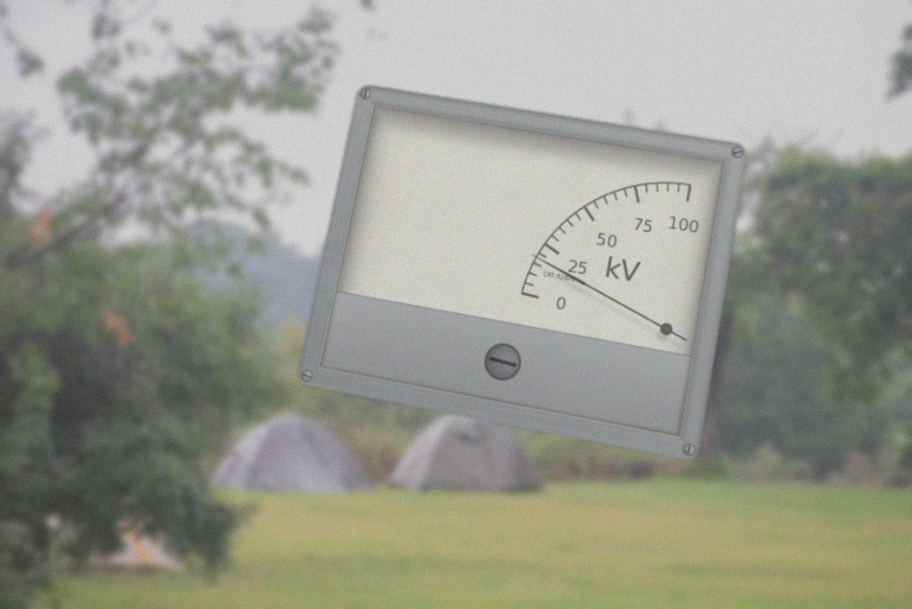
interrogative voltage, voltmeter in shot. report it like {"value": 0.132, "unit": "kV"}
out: {"value": 17.5, "unit": "kV"}
